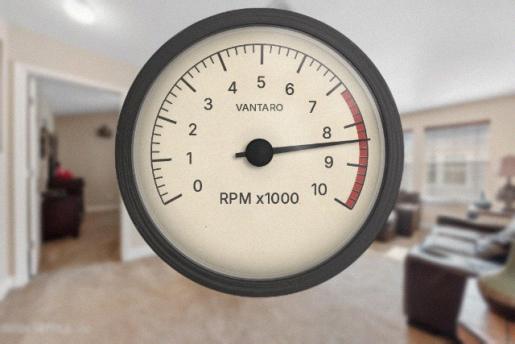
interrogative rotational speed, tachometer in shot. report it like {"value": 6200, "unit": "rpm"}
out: {"value": 8400, "unit": "rpm"}
